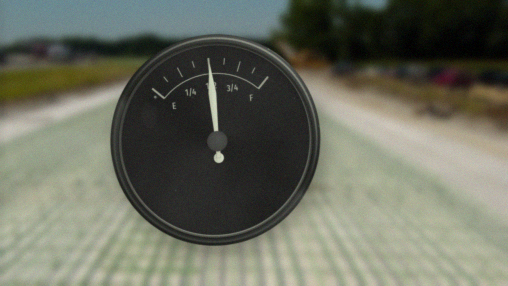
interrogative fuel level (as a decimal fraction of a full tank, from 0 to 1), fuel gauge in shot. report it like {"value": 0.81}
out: {"value": 0.5}
